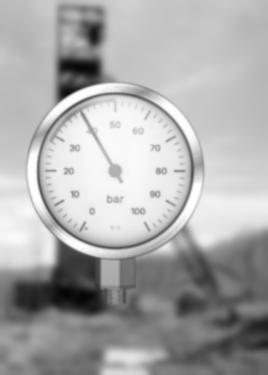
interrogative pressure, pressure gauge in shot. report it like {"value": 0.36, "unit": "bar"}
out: {"value": 40, "unit": "bar"}
